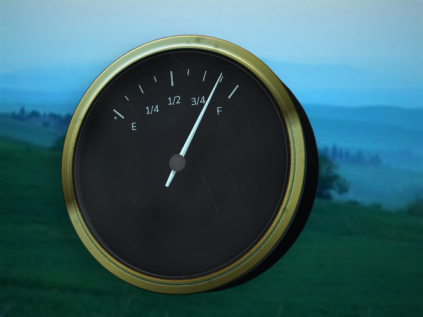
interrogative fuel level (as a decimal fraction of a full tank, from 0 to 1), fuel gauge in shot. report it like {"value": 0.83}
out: {"value": 0.875}
